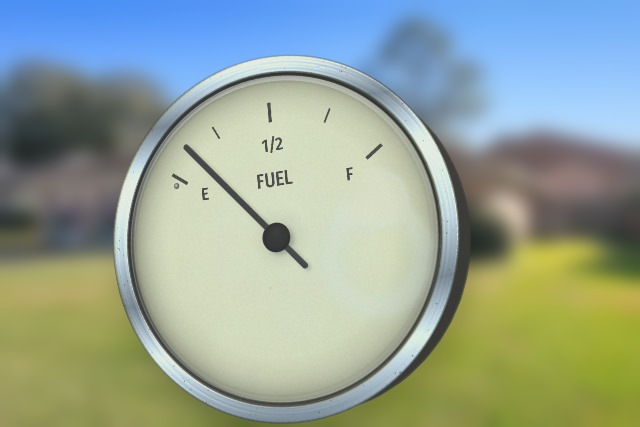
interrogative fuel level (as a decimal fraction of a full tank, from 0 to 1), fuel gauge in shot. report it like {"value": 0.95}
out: {"value": 0.125}
